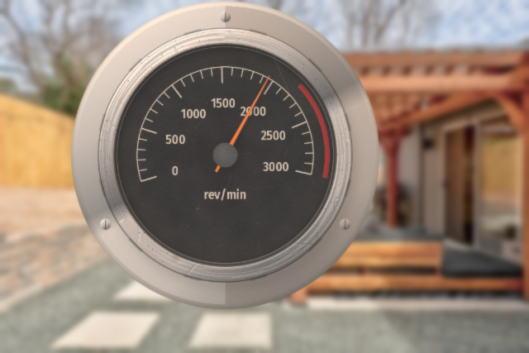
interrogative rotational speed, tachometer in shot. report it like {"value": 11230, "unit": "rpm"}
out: {"value": 1950, "unit": "rpm"}
